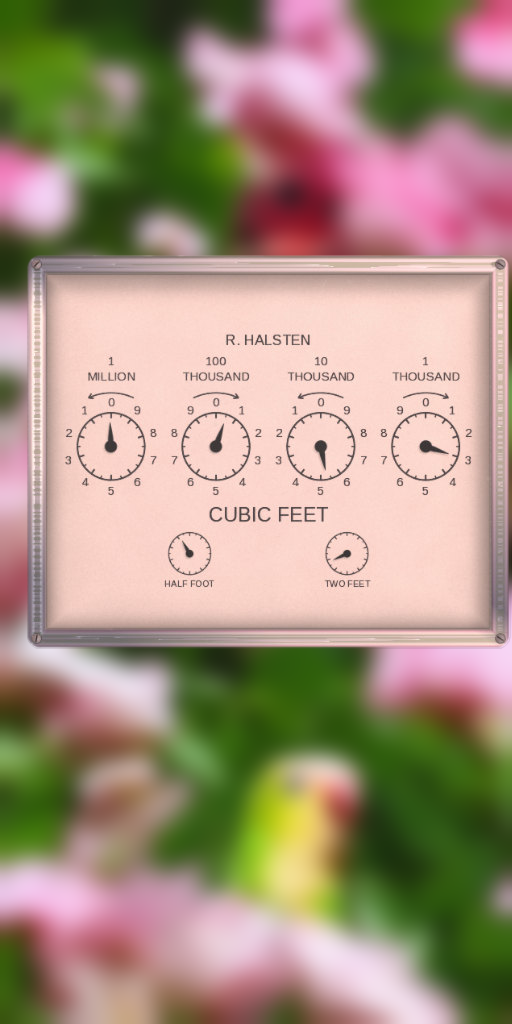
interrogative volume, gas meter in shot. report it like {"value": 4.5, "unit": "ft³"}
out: {"value": 5300, "unit": "ft³"}
